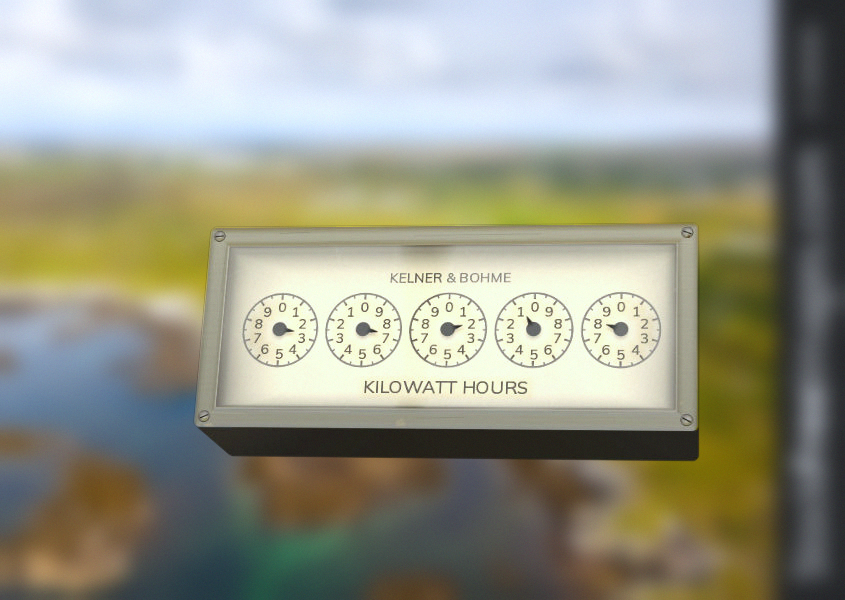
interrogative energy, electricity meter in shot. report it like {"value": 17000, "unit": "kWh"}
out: {"value": 27208, "unit": "kWh"}
